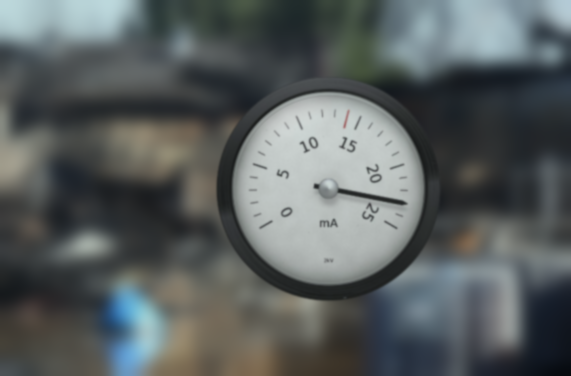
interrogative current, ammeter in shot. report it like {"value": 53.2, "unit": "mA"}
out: {"value": 23, "unit": "mA"}
